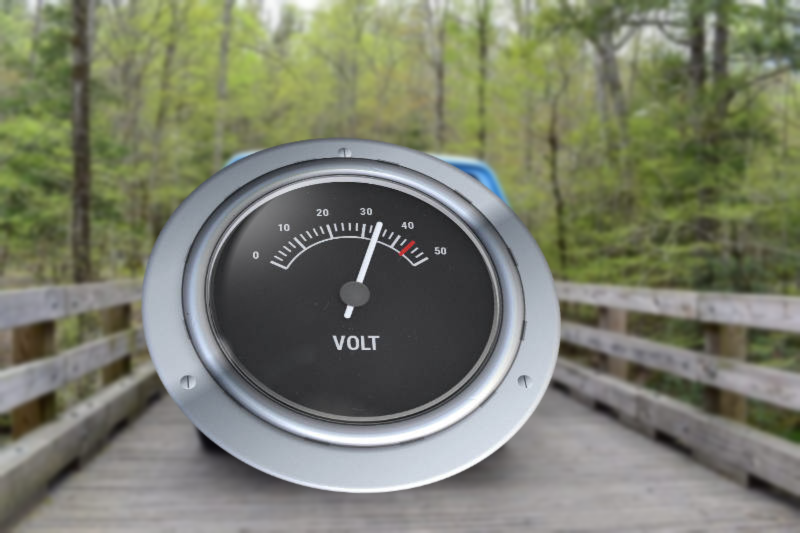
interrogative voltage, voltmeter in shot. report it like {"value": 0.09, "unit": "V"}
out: {"value": 34, "unit": "V"}
